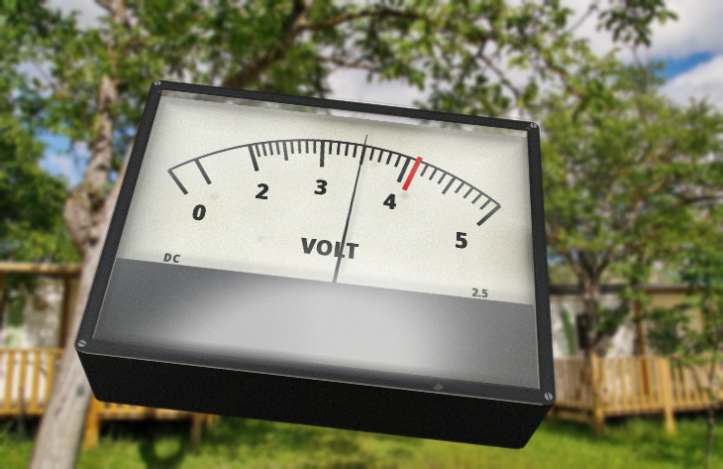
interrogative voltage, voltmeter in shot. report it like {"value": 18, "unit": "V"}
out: {"value": 3.5, "unit": "V"}
